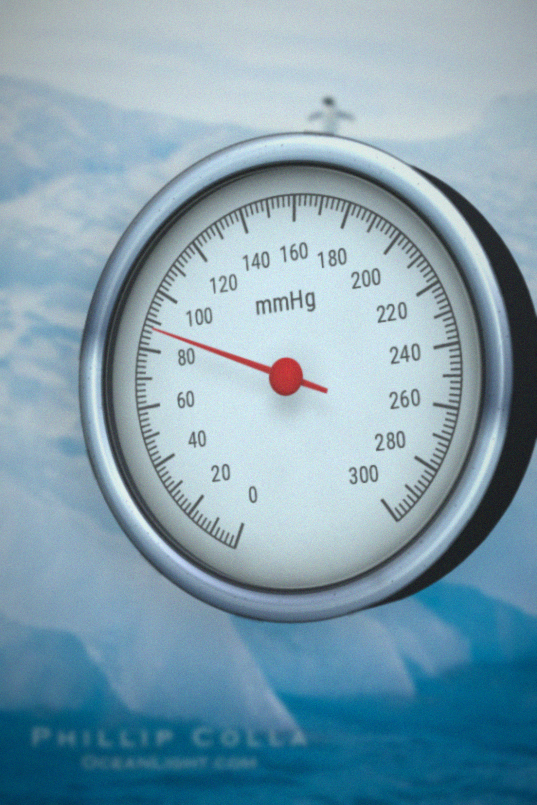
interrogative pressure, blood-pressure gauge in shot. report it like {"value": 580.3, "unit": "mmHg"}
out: {"value": 88, "unit": "mmHg"}
